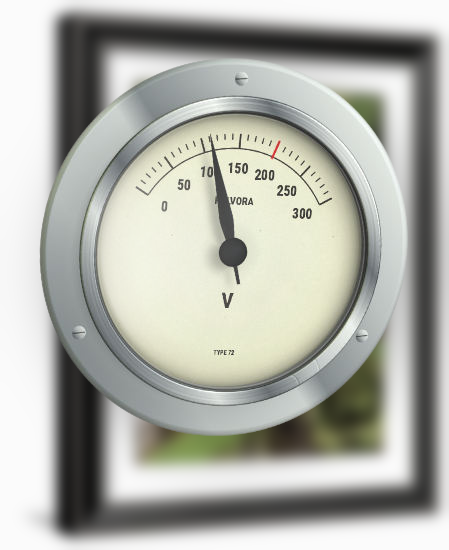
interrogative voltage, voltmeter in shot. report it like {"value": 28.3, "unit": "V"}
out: {"value": 110, "unit": "V"}
